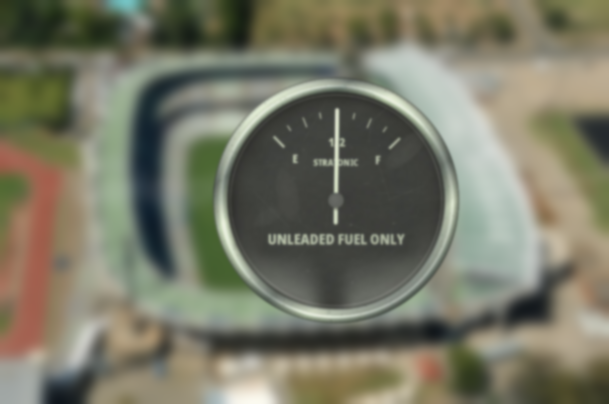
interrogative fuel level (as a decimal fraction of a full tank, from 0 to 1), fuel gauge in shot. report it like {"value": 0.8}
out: {"value": 0.5}
